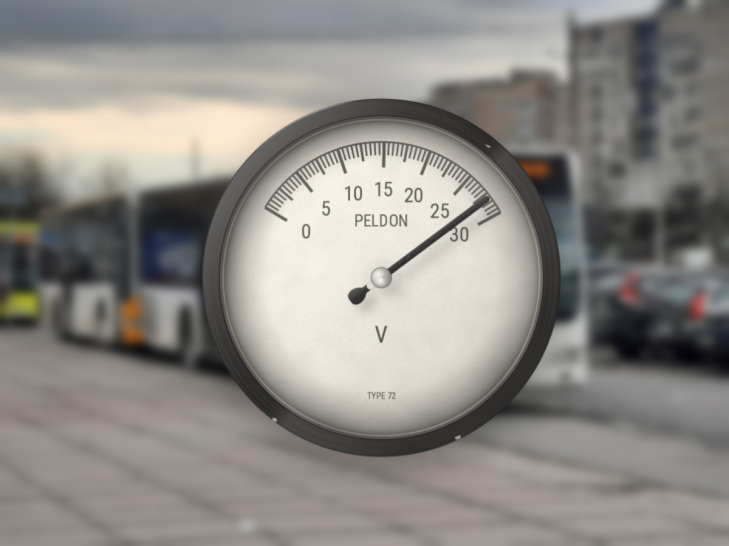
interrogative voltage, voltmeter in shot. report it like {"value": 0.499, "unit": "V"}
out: {"value": 28, "unit": "V"}
